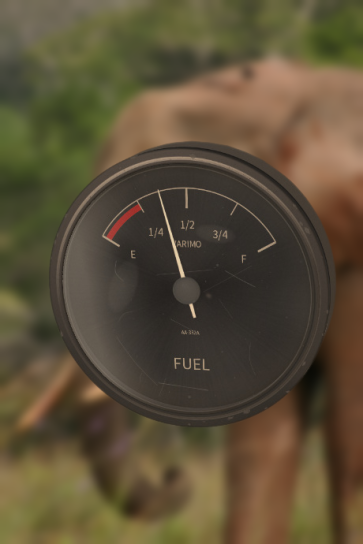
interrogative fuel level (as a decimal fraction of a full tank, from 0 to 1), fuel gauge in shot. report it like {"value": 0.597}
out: {"value": 0.375}
